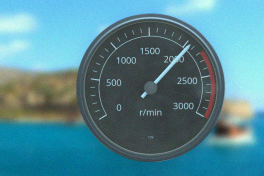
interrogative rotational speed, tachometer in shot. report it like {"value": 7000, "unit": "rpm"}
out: {"value": 2050, "unit": "rpm"}
